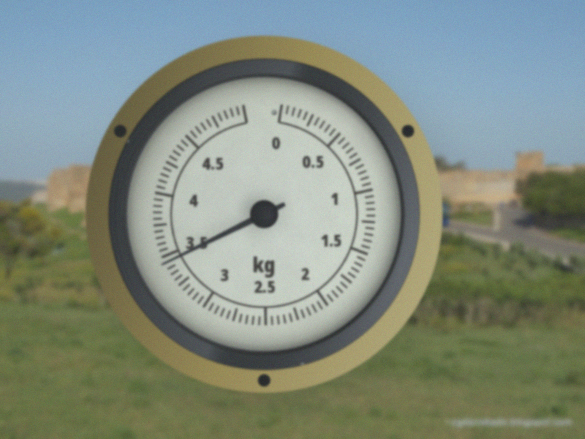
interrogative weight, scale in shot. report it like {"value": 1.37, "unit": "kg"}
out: {"value": 3.45, "unit": "kg"}
